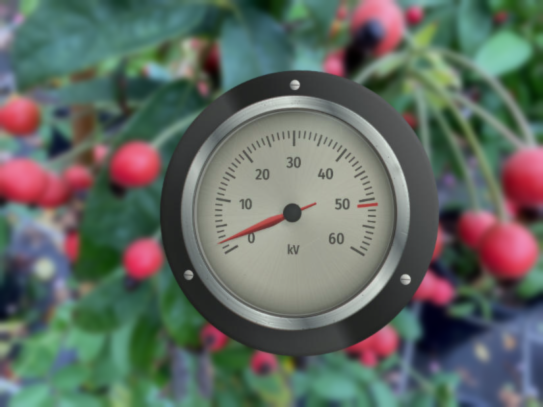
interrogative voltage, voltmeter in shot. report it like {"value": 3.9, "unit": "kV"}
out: {"value": 2, "unit": "kV"}
